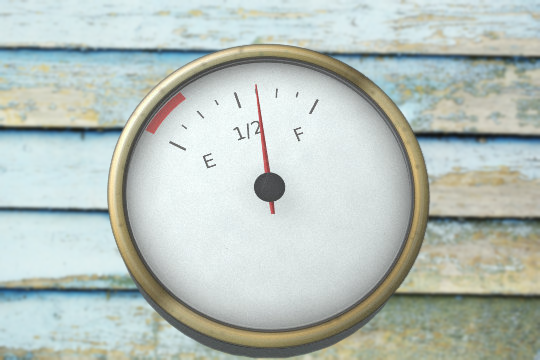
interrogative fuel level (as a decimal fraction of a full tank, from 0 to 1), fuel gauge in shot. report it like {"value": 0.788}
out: {"value": 0.625}
